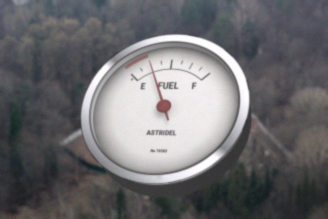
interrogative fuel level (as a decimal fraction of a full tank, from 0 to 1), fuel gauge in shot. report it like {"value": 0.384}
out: {"value": 0.25}
